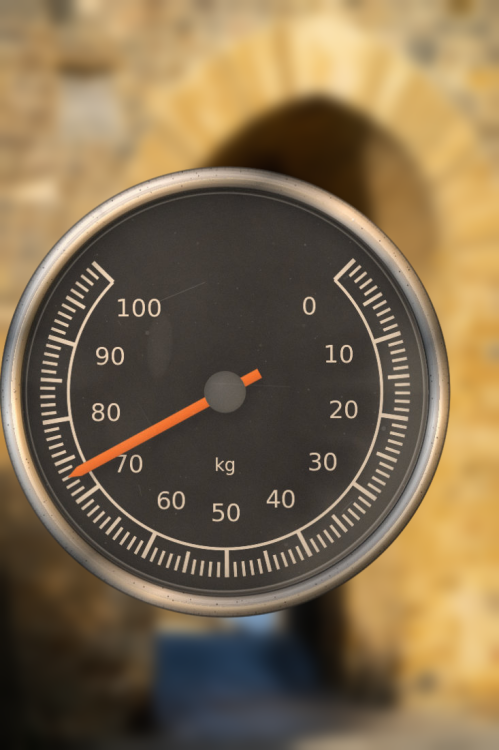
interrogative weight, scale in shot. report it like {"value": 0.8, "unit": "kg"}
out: {"value": 73, "unit": "kg"}
